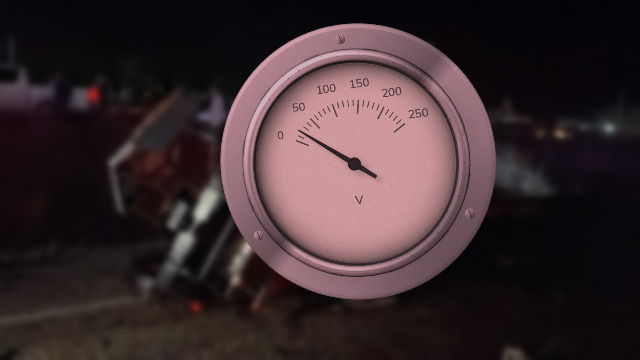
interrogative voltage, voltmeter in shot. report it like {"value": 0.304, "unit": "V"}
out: {"value": 20, "unit": "V"}
